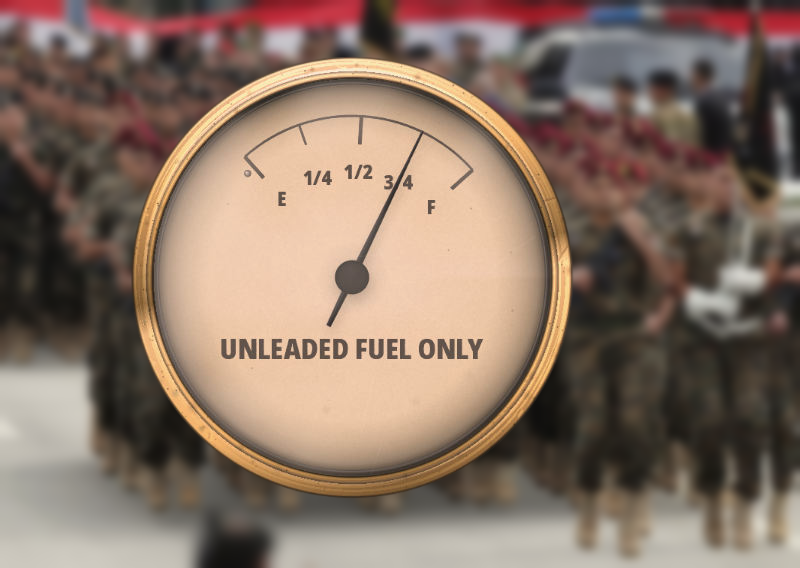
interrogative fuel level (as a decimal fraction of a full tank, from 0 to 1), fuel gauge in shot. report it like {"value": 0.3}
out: {"value": 0.75}
